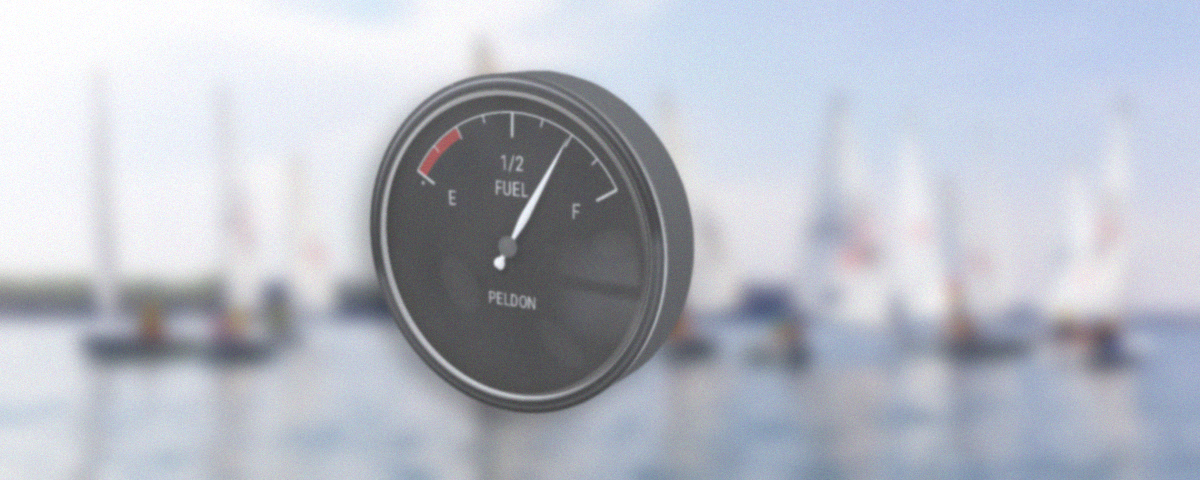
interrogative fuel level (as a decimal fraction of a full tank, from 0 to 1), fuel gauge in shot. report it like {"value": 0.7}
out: {"value": 0.75}
